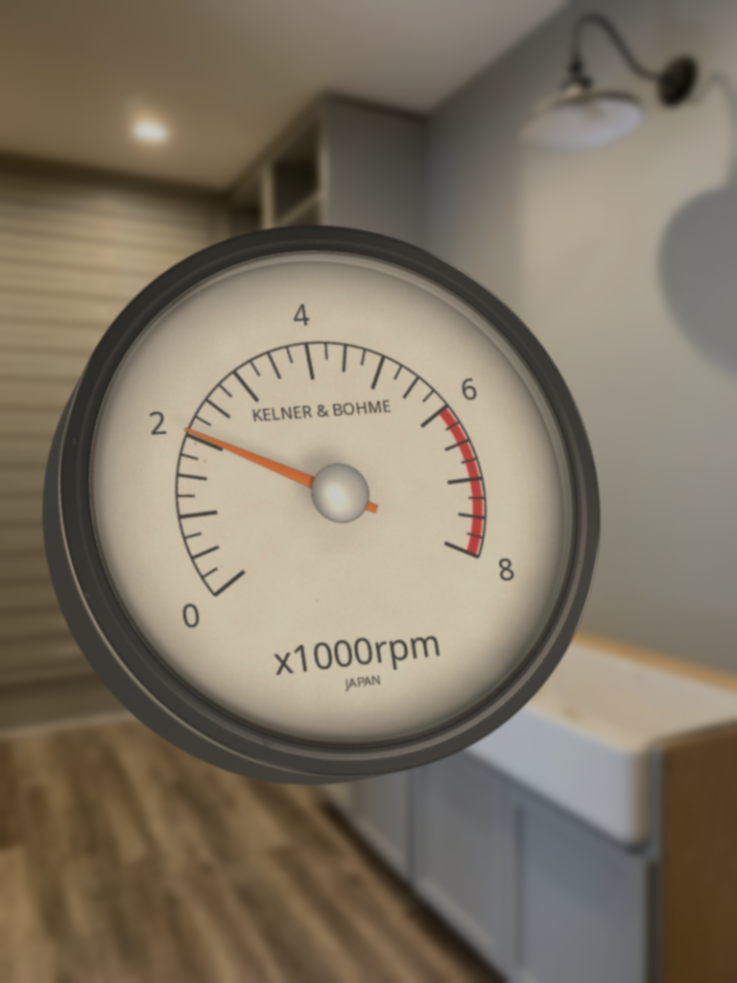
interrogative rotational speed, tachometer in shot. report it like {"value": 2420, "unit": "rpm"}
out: {"value": 2000, "unit": "rpm"}
